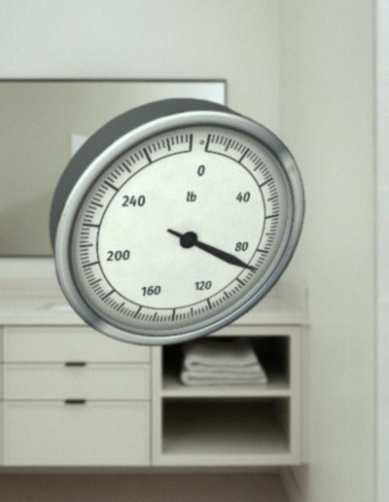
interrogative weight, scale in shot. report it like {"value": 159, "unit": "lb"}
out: {"value": 90, "unit": "lb"}
